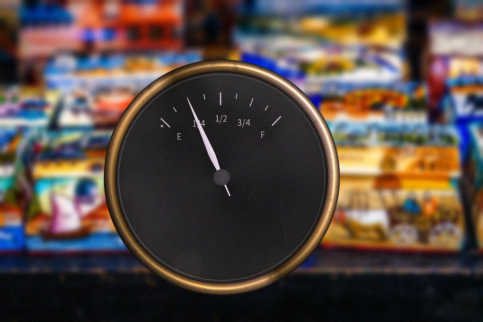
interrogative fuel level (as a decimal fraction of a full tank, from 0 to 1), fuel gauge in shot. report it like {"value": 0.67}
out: {"value": 0.25}
